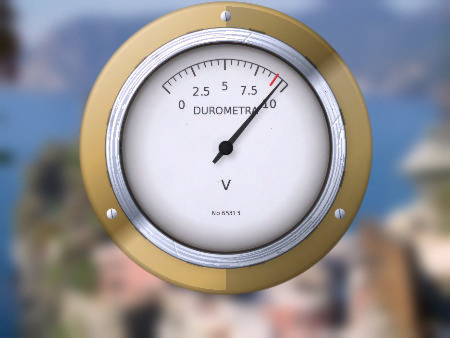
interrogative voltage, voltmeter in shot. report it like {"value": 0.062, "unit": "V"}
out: {"value": 9.5, "unit": "V"}
